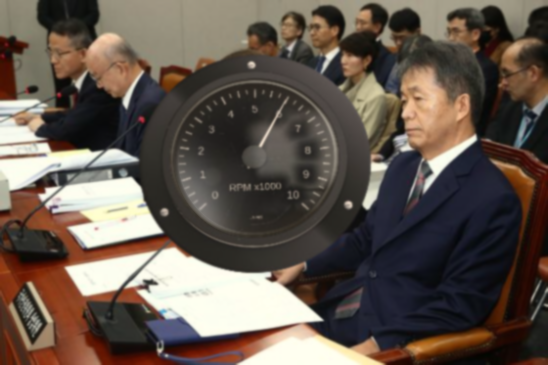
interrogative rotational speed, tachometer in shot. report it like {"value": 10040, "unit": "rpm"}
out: {"value": 6000, "unit": "rpm"}
